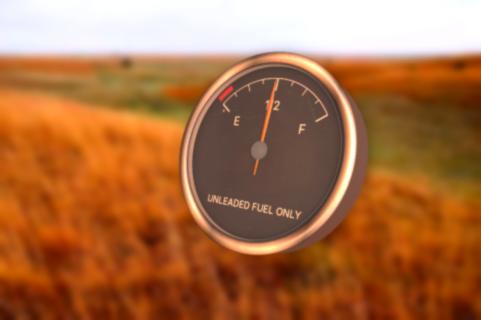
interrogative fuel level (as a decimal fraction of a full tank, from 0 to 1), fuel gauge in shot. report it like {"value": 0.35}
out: {"value": 0.5}
